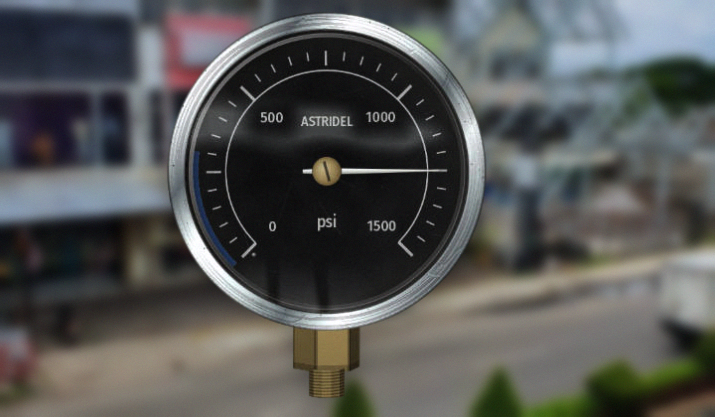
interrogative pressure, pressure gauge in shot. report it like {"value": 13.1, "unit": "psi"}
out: {"value": 1250, "unit": "psi"}
